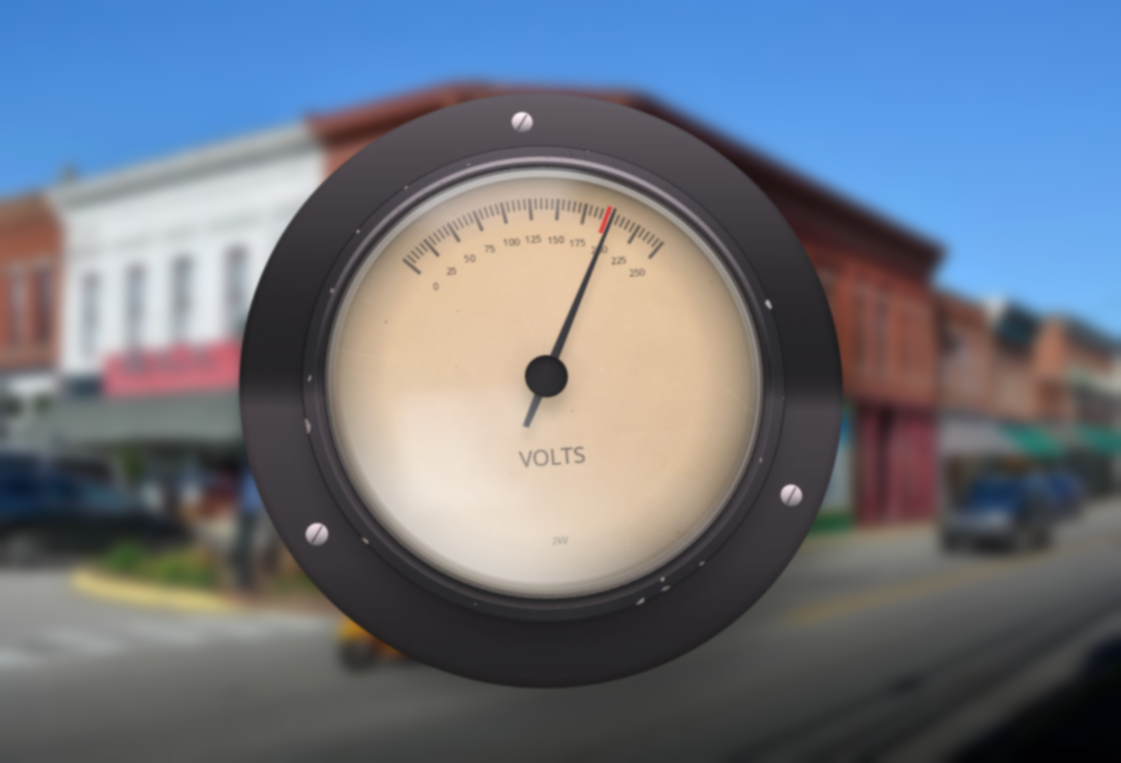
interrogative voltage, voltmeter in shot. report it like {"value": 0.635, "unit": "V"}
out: {"value": 200, "unit": "V"}
